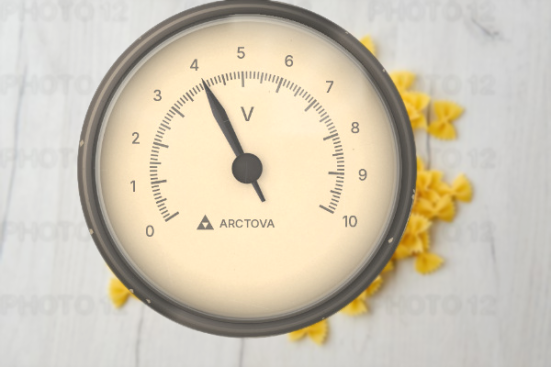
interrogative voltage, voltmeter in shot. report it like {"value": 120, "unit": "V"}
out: {"value": 4, "unit": "V"}
